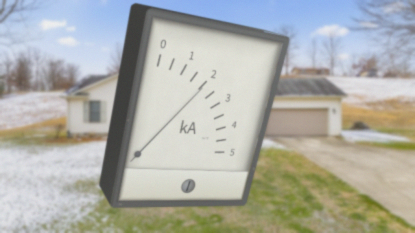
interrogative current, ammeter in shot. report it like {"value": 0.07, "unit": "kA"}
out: {"value": 2, "unit": "kA"}
